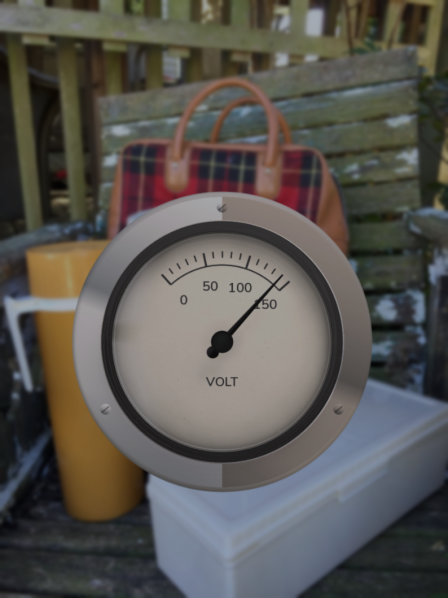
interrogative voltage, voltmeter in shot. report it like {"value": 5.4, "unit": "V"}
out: {"value": 140, "unit": "V"}
